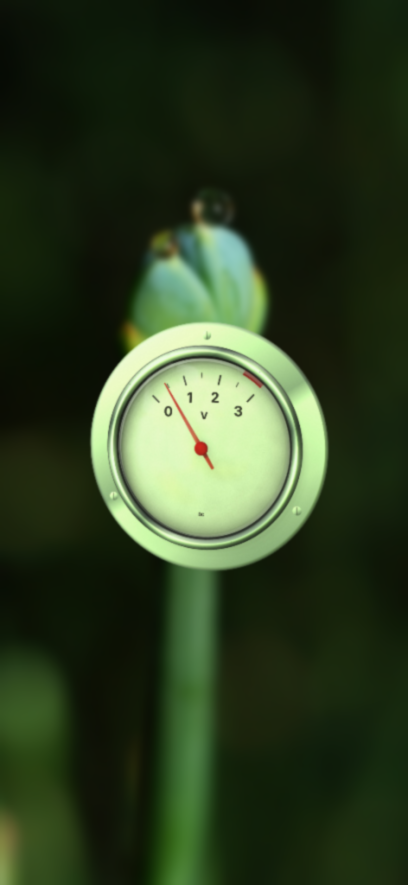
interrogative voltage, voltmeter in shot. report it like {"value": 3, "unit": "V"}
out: {"value": 0.5, "unit": "V"}
